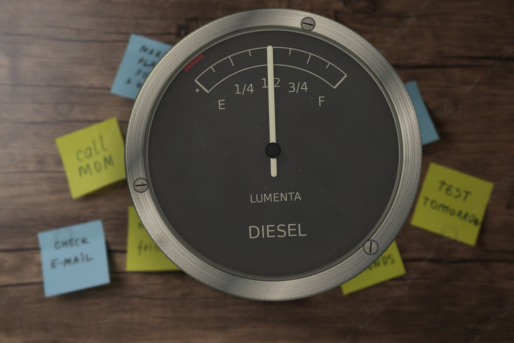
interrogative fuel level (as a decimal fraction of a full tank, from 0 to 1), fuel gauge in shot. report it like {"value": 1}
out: {"value": 0.5}
